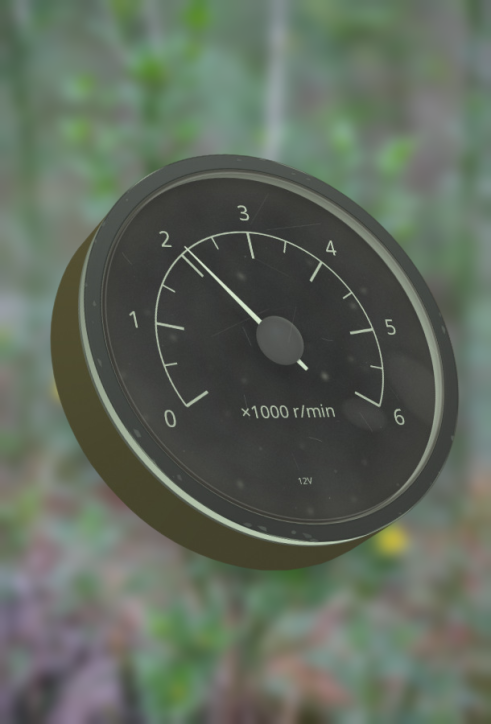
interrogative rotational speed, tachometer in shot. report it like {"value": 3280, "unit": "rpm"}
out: {"value": 2000, "unit": "rpm"}
